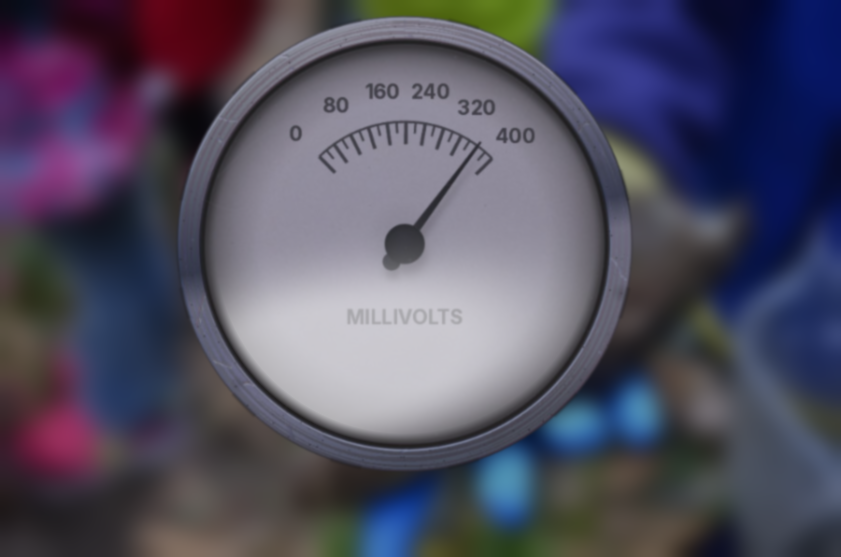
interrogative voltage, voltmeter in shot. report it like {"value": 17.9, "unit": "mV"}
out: {"value": 360, "unit": "mV"}
